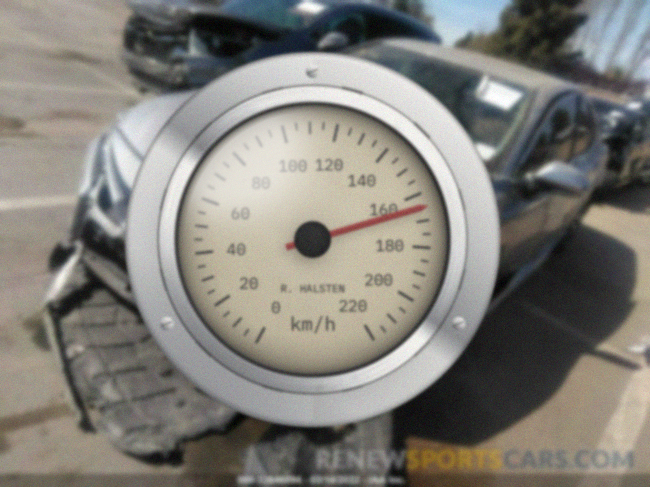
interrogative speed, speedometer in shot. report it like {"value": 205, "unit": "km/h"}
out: {"value": 165, "unit": "km/h"}
